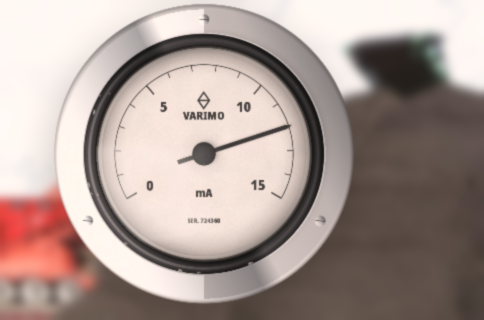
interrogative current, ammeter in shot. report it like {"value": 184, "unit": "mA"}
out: {"value": 12, "unit": "mA"}
